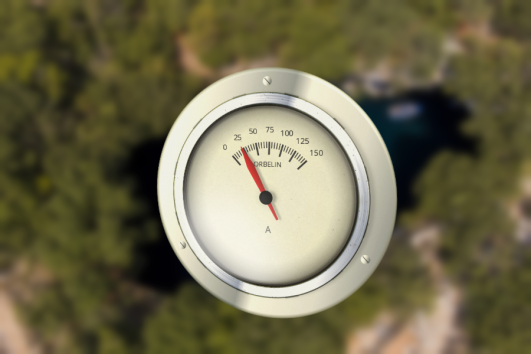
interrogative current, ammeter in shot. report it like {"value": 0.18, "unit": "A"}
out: {"value": 25, "unit": "A"}
